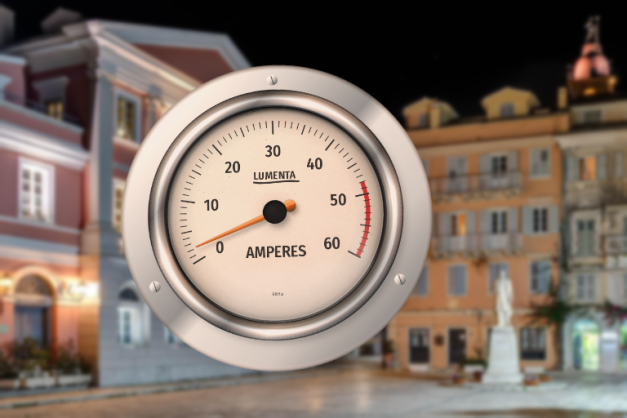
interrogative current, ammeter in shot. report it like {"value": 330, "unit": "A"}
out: {"value": 2, "unit": "A"}
